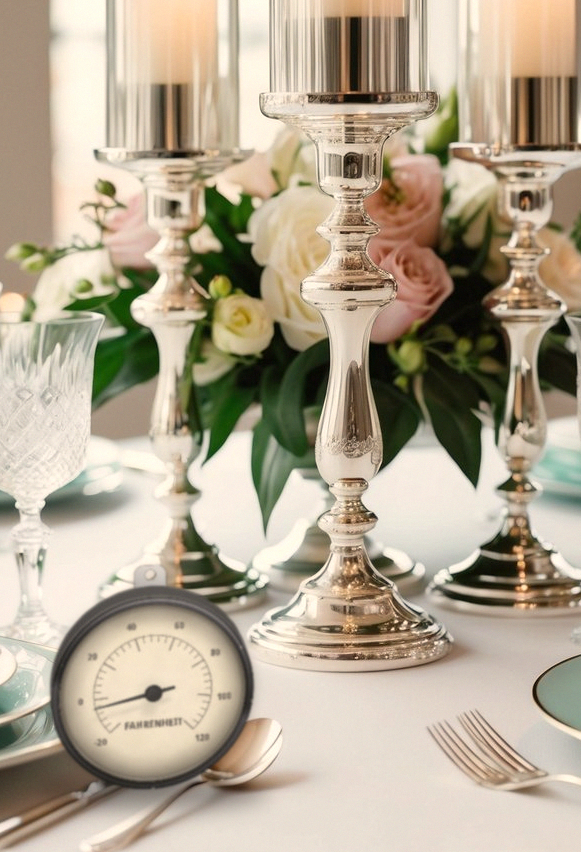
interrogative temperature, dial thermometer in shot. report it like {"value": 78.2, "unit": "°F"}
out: {"value": -4, "unit": "°F"}
